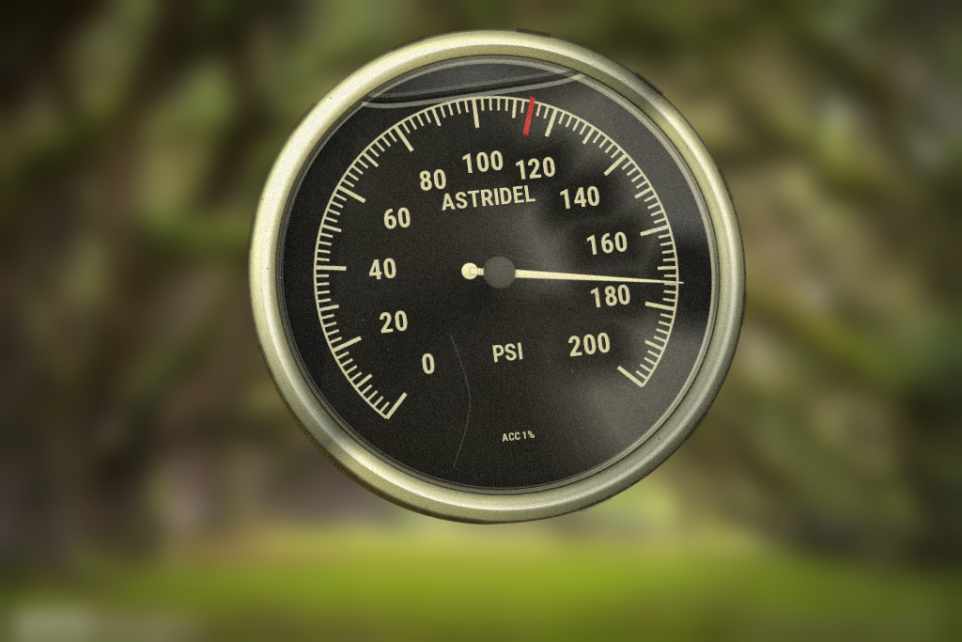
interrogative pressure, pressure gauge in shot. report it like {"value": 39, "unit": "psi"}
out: {"value": 174, "unit": "psi"}
